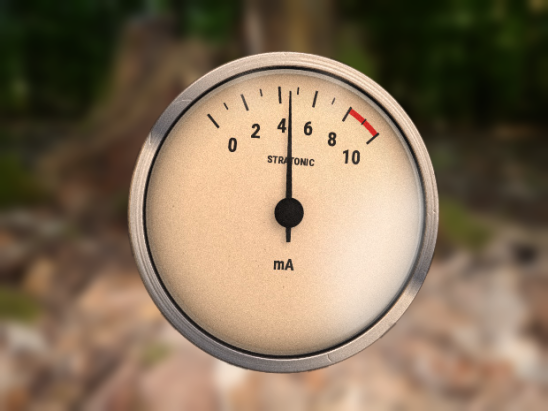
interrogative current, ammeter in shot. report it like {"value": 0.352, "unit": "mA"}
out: {"value": 4.5, "unit": "mA"}
